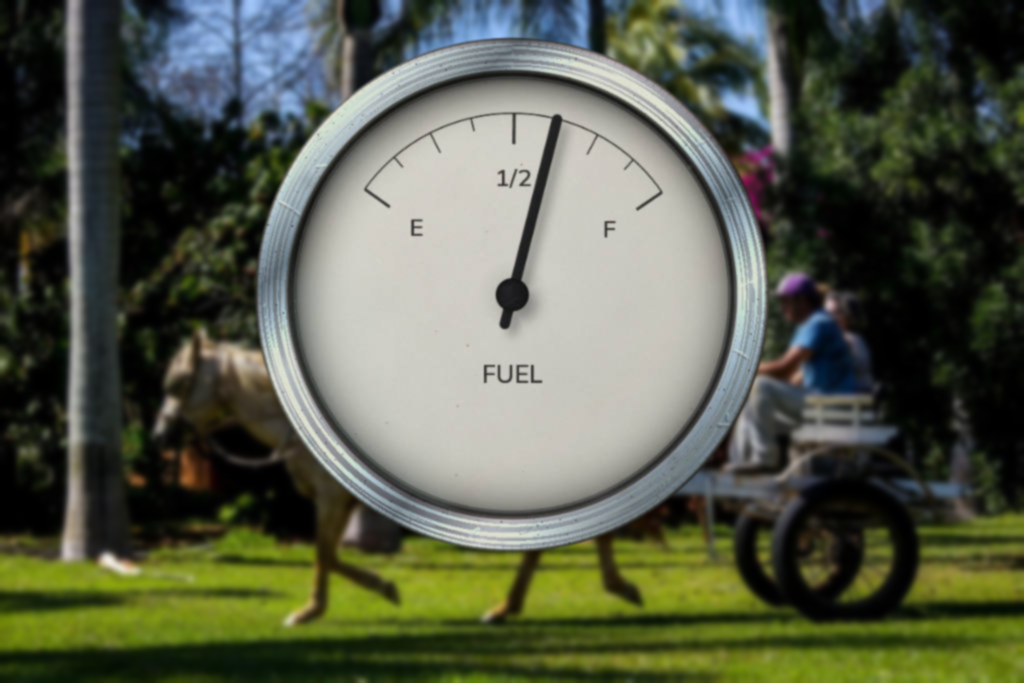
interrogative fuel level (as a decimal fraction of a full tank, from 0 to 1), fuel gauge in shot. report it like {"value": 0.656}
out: {"value": 0.625}
